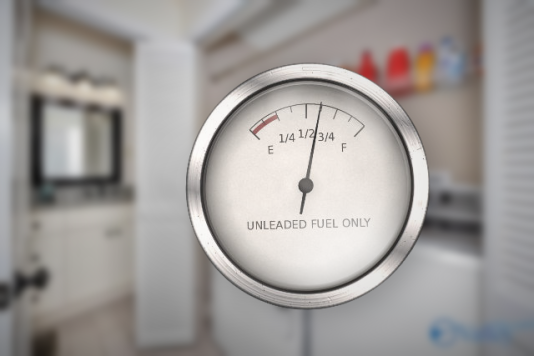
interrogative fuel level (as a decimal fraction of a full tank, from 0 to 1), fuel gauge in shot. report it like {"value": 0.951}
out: {"value": 0.625}
